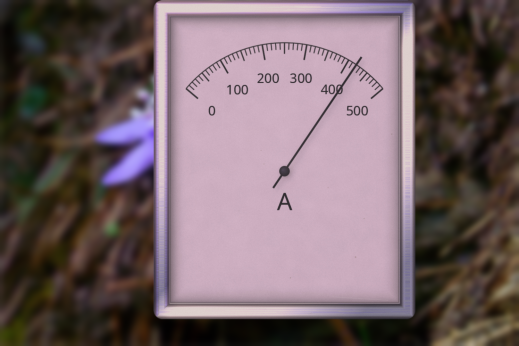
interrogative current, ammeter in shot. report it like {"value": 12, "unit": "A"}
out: {"value": 420, "unit": "A"}
